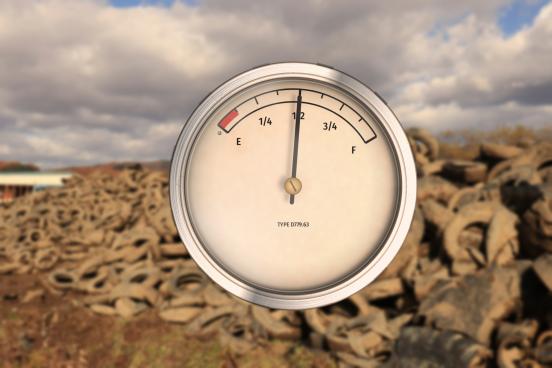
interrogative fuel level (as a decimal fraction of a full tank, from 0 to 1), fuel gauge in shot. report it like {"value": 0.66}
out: {"value": 0.5}
